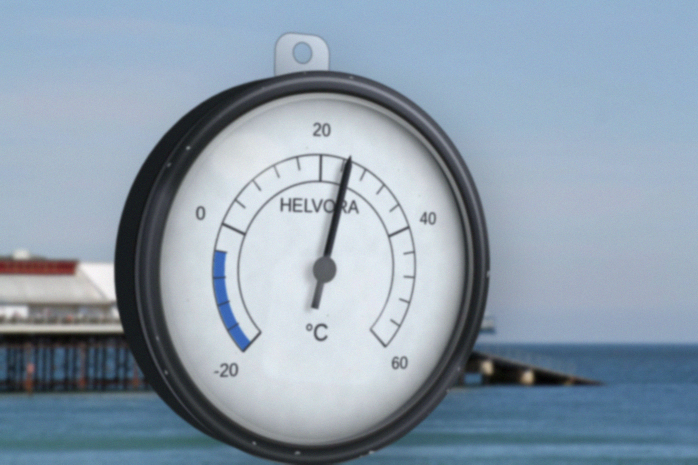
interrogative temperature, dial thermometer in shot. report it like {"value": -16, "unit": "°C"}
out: {"value": 24, "unit": "°C"}
